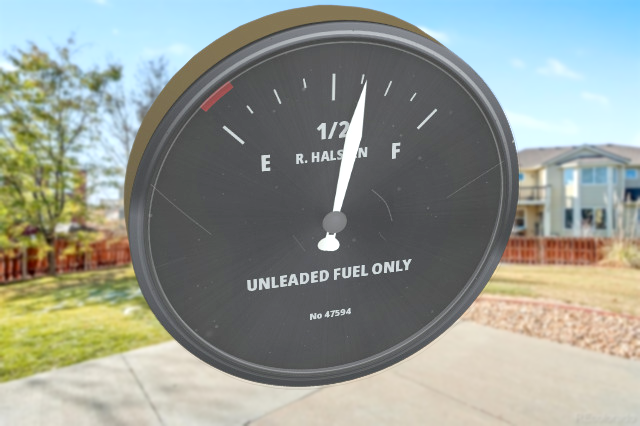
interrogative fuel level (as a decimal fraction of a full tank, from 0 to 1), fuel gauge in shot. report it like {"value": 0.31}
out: {"value": 0.625}
